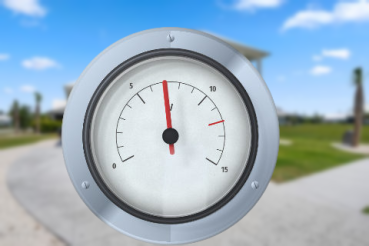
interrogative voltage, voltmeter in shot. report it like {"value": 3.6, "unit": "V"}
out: {"value": 7, "unit": "V"}
